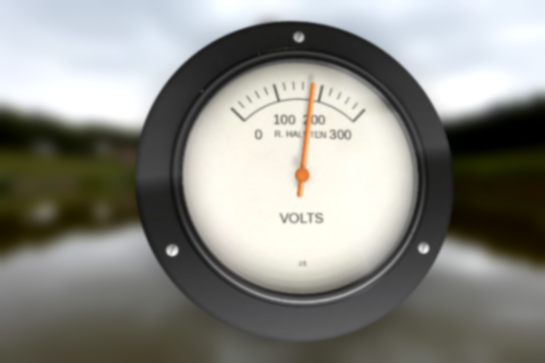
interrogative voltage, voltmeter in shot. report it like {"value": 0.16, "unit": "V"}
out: {"value": 180, "unit": "V"}
